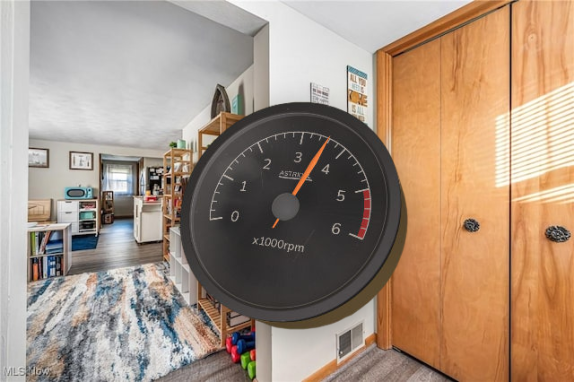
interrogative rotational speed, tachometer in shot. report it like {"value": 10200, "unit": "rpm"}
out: {"value": 3600, "unit": "rpm"}
